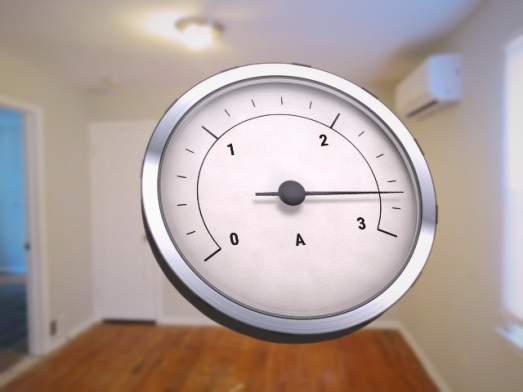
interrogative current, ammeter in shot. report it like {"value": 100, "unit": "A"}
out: {"value": 2.7, "unit": "A"}
